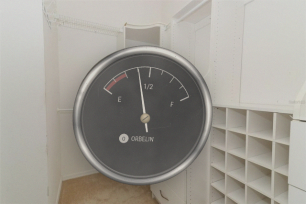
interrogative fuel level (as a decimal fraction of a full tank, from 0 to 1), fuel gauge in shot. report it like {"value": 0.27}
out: {"value": 0.375}
